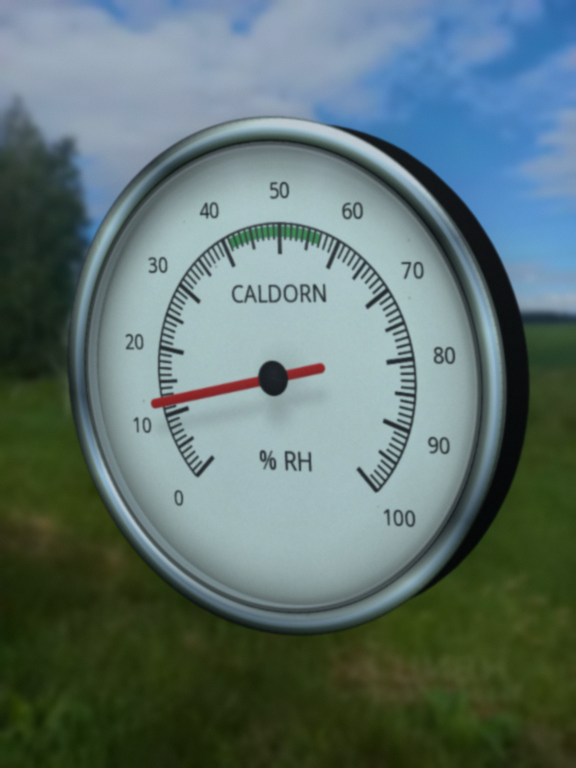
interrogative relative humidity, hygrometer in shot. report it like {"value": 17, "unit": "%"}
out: {"value": 12, "unit": "%"}
